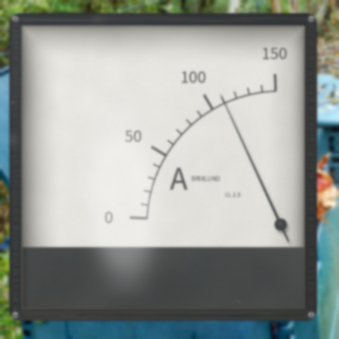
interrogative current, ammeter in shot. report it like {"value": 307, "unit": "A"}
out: {"value": 110, "unit": "A"}
